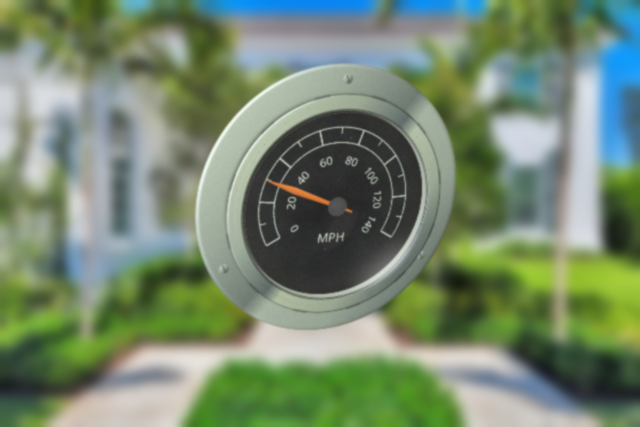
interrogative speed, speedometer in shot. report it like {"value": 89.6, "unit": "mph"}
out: {"value": 30, "unit": "mph"}
